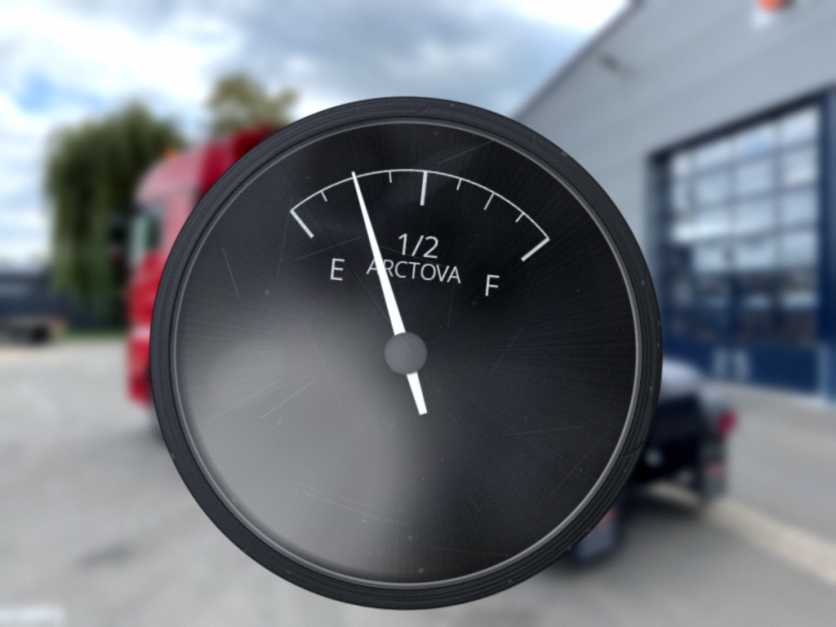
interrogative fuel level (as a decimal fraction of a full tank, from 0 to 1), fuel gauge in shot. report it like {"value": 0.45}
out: {"value": 0.25}
